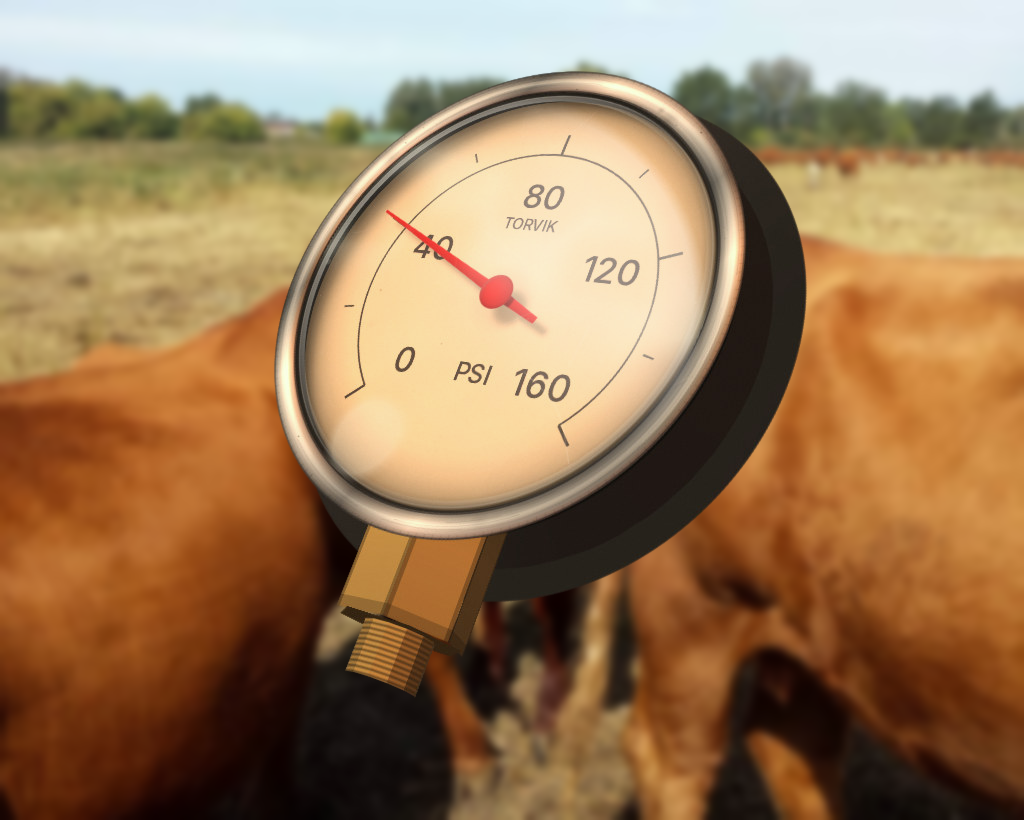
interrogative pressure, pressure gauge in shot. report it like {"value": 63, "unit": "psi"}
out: {"value": 40, "unit": "psi"}
